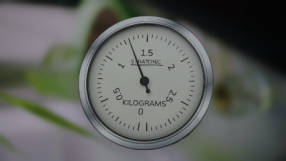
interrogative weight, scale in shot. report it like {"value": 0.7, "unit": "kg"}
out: {"value": 1.3, "unit": "kg"}
